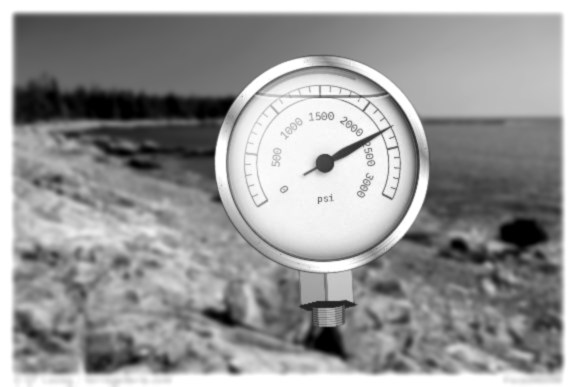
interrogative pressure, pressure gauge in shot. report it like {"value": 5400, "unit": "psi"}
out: {"value": 2300, "unit": "psi"}
